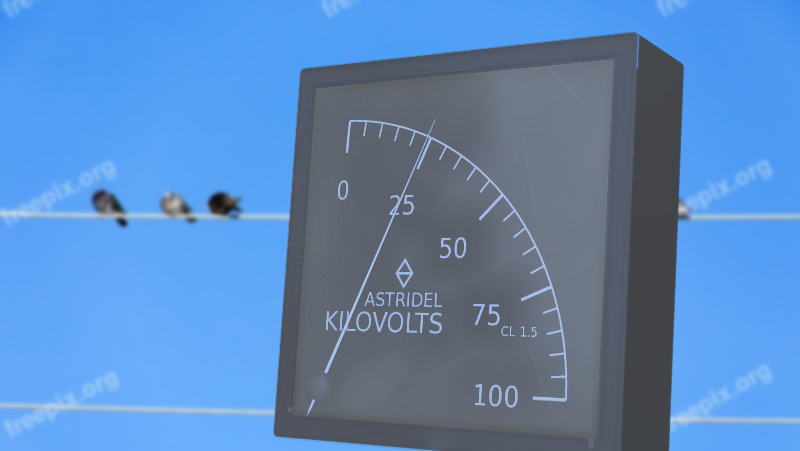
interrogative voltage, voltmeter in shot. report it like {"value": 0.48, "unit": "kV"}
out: {"value": 25, "unit": "kV"}
